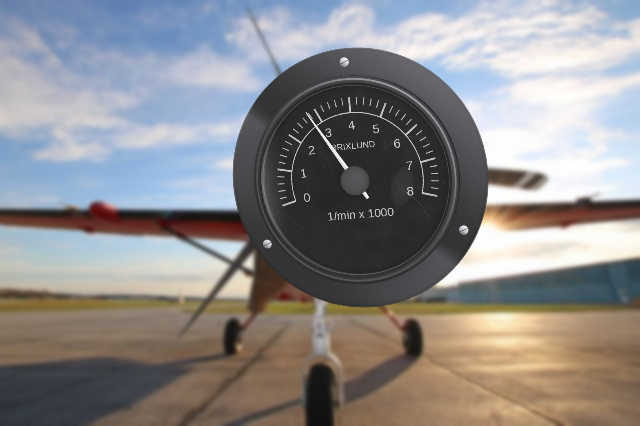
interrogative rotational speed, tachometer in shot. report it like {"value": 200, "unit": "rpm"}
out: {"value": 2800, "unit": "rpm"}
